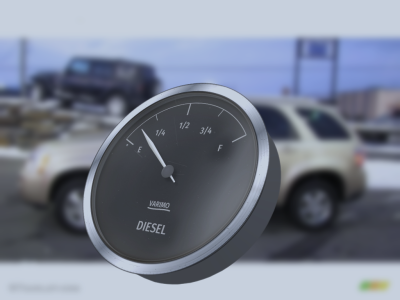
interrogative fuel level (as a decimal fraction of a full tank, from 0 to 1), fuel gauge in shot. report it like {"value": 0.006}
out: {"value": 0.125}
